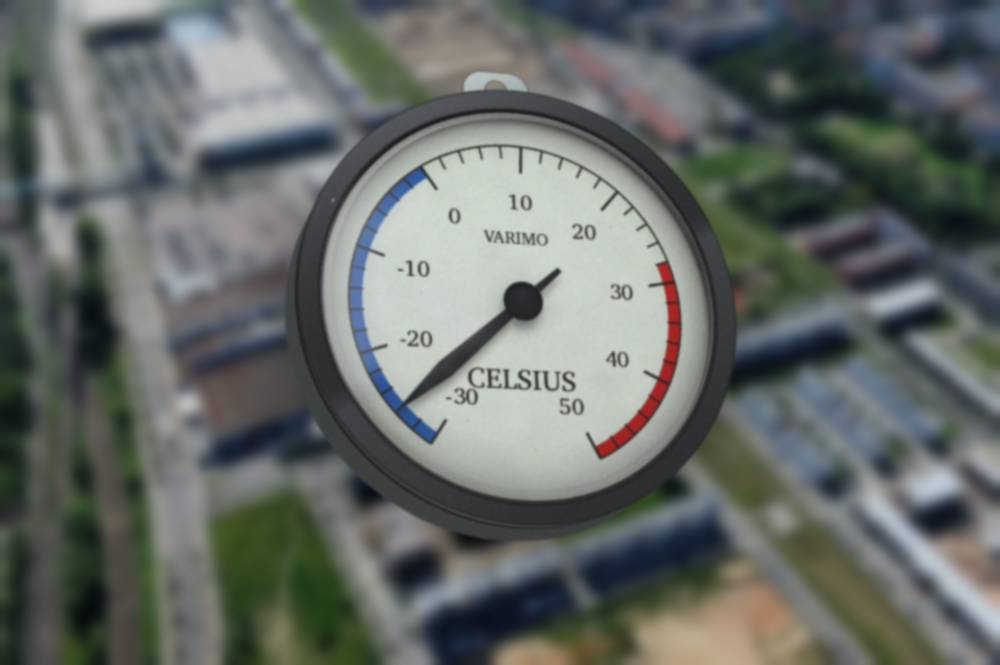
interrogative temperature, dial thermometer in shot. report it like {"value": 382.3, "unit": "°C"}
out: {"value": -26, "unit": "°C"}
